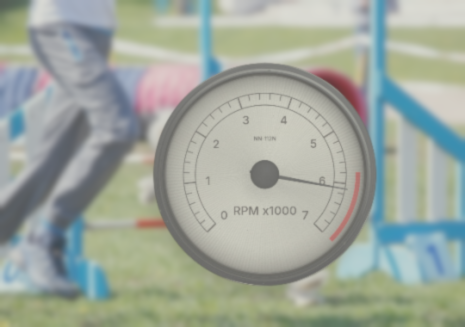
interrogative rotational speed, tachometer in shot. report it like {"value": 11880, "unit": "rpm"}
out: {"value": 6100, "unit": "rpm"}
